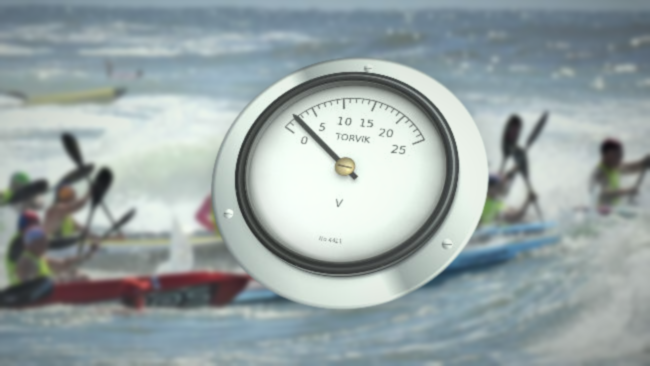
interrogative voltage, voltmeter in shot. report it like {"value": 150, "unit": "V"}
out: {"value": 2, "unit": "V"}
